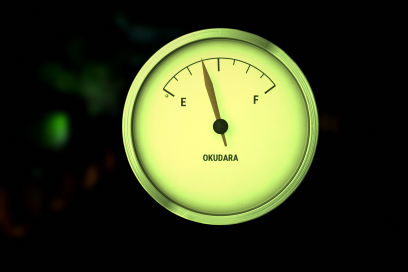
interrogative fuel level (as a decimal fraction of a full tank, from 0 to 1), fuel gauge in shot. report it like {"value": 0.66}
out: {"value": 0.375}
